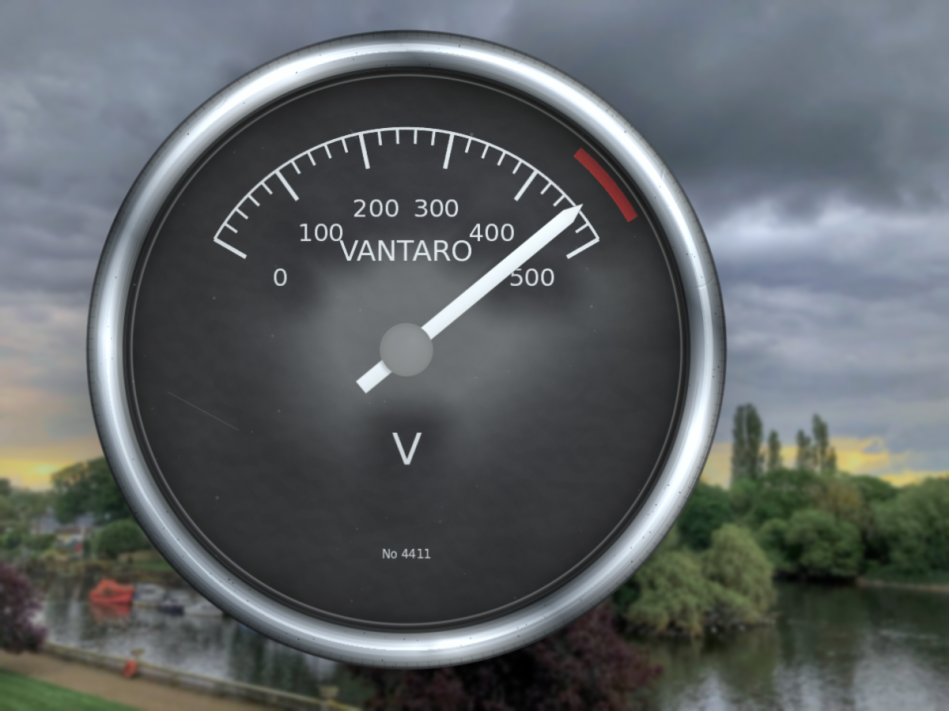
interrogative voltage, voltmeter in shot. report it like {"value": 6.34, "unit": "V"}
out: {"value": 460, "unit": "V"}
